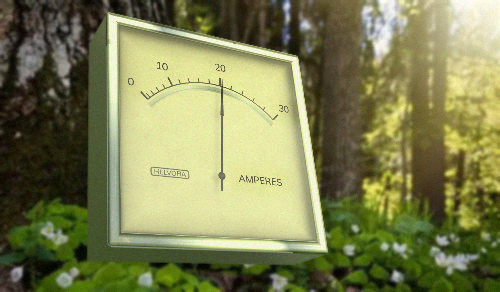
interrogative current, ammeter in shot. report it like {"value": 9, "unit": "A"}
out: {"value": 20, "unit": "A"}
